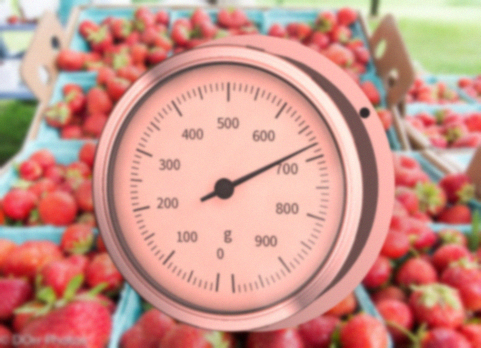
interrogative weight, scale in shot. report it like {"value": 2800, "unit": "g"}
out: {"value": 680, "unit": "g"}
